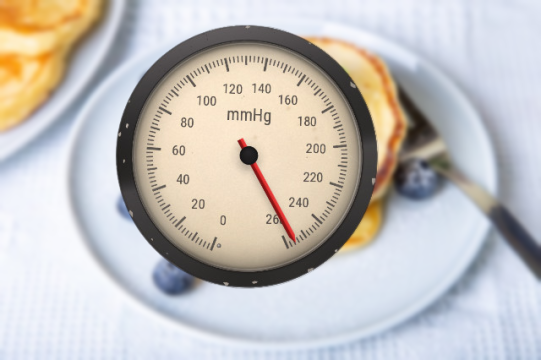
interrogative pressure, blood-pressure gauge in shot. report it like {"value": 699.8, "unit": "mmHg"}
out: {"value": 256, "unit": "mmHg"}
